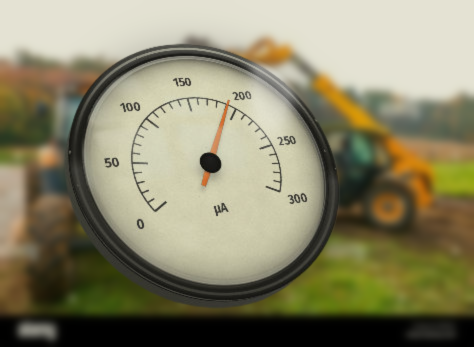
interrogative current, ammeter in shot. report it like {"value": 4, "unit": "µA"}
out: {"value": 190, "unit": "µA"}
